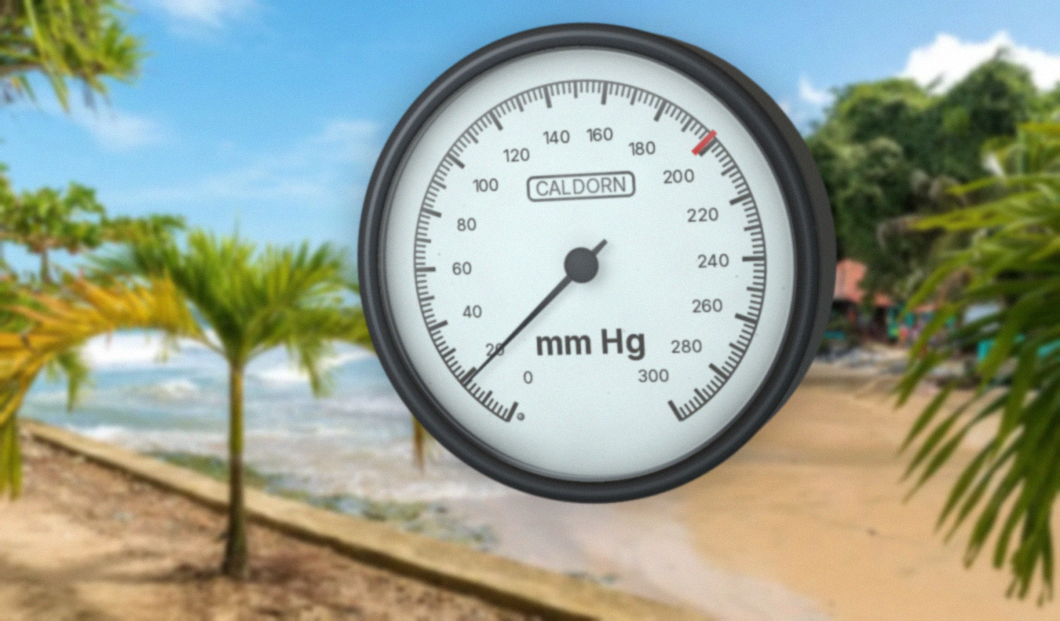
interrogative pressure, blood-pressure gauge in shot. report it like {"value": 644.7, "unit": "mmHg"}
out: {"value": 18, "unit": "mmHg"}
